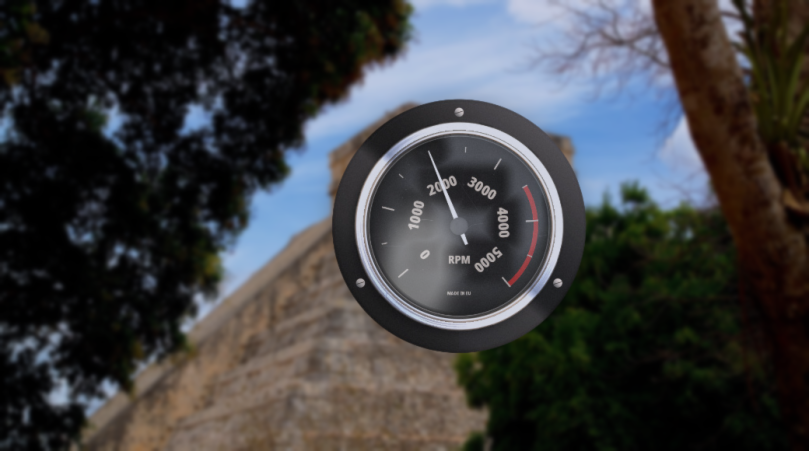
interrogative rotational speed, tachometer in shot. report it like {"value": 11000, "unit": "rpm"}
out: {"value": 2000, "unit": "rpm"}
